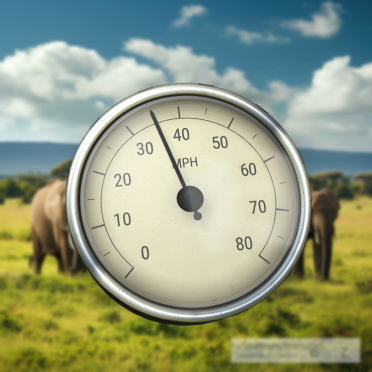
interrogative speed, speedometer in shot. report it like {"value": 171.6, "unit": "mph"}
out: {"value": 35, "unit": "mph"}
